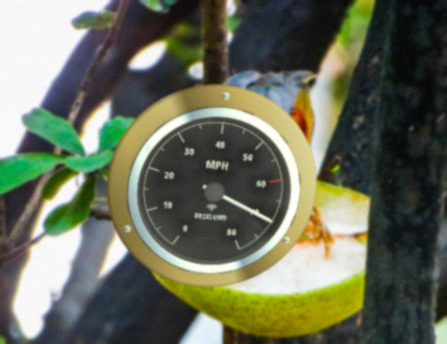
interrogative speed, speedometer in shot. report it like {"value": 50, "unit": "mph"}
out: {"value": 70, "unit": "mph"}
